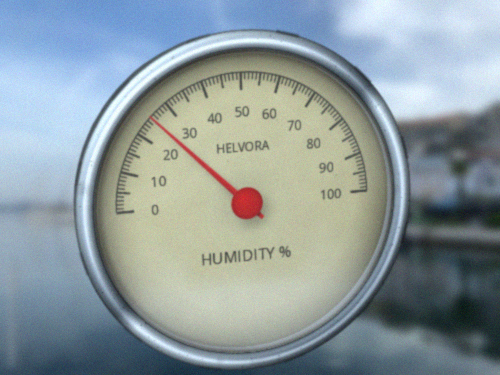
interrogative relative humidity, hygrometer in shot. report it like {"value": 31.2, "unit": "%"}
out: {"value": 25, "unit": "%"}
